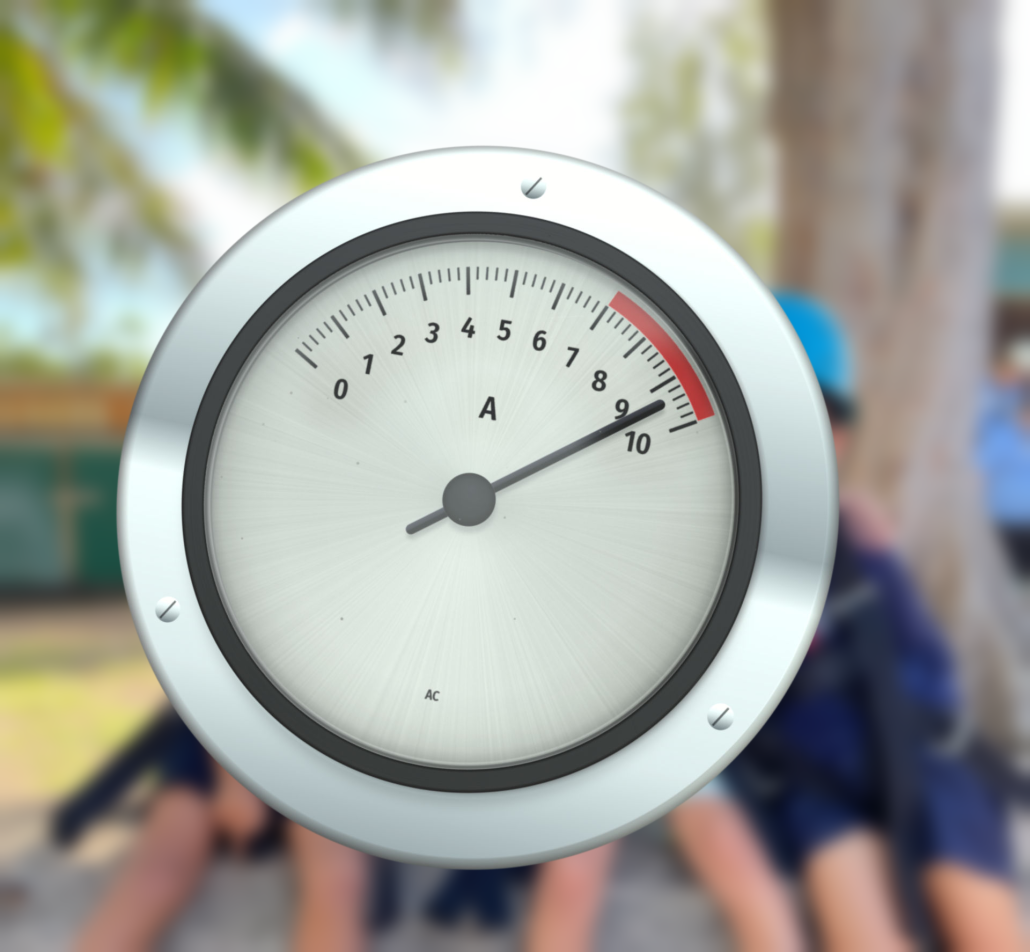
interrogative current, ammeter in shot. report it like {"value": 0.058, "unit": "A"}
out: {"value": 9.4, "unit": "A"}
